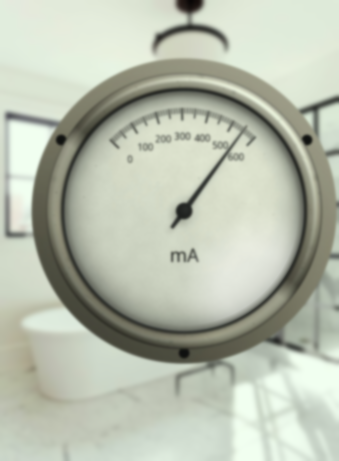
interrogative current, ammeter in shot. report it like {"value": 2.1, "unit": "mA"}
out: {"value": 550, "unit": "mA"}
